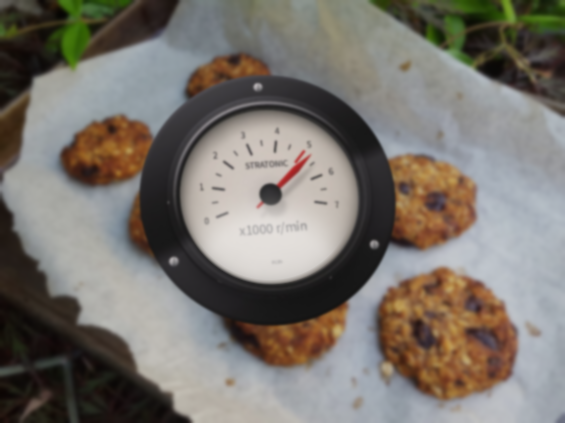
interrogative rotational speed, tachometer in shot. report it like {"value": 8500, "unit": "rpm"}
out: {"value": 5250, "unit": "rpm"}
